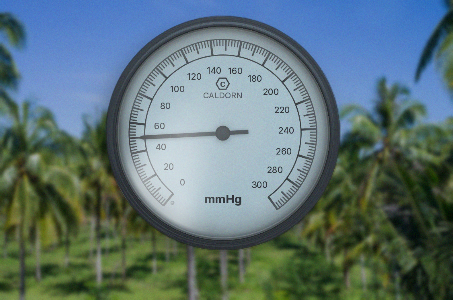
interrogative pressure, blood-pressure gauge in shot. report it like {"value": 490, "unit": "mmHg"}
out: {"value": 50, "unit": "mmHg"}
